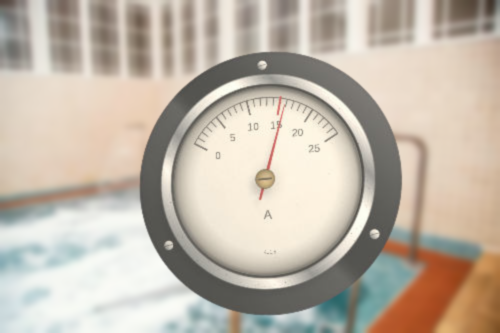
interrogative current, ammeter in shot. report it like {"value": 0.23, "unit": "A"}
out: {"value": 16, "unit": "A"}
